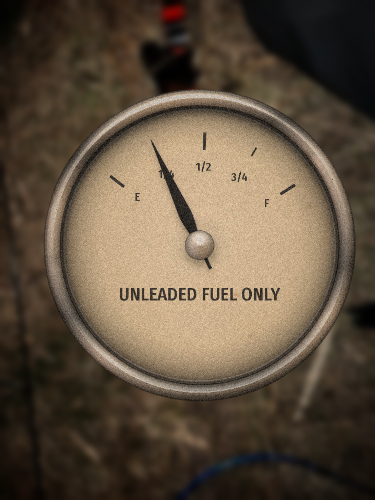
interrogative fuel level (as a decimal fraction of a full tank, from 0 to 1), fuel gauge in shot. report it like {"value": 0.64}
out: {"value": 0.25}
